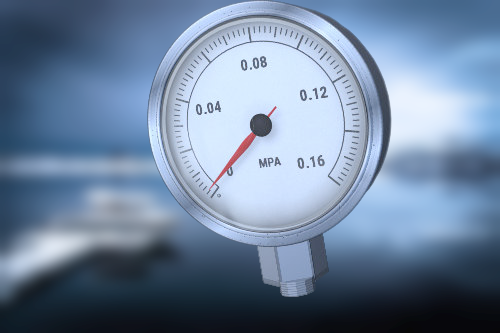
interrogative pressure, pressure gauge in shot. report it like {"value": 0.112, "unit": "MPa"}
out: {"value": 0.002, "unit": "MPa"}
